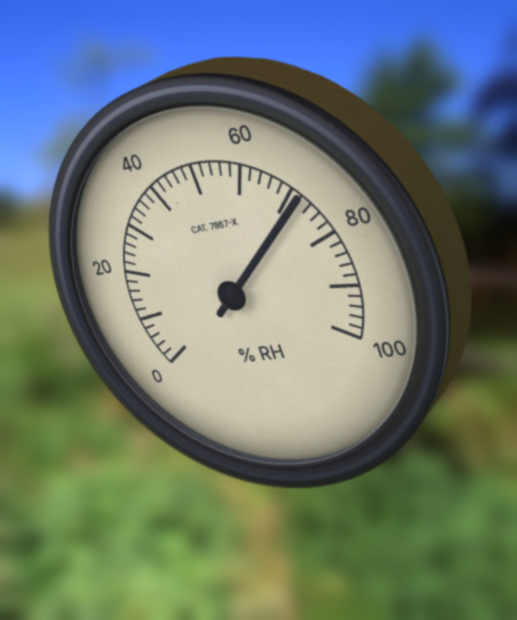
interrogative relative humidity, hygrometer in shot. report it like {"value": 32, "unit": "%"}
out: {"value": 72, "unit": "%"}
